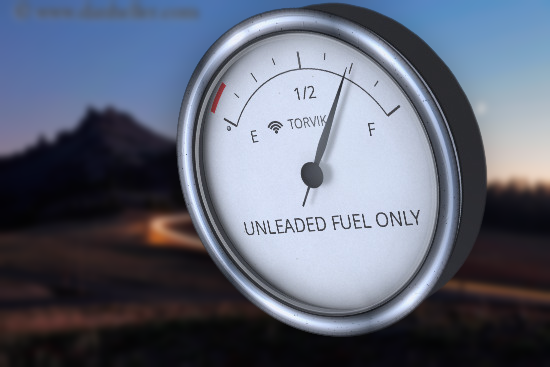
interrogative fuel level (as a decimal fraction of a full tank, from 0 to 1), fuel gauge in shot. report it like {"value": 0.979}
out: {"value": 0.75}
